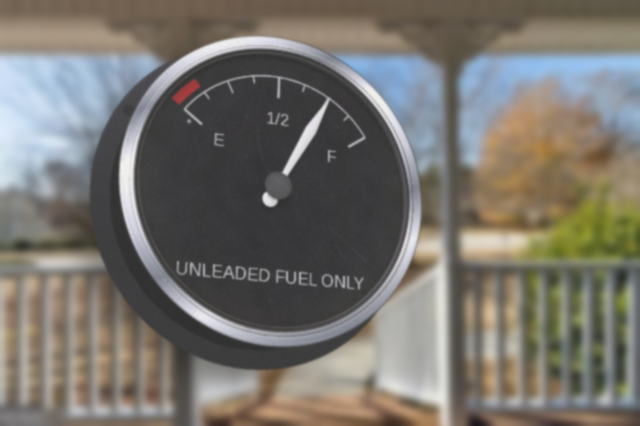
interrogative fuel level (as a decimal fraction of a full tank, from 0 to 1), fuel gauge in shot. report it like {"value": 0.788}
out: {"value": 0.75}
